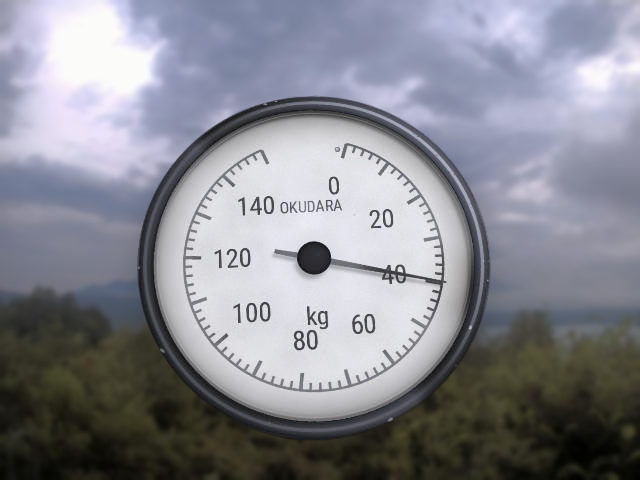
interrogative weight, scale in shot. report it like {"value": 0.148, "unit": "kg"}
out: {"value": 40, "unit": "kg"}
